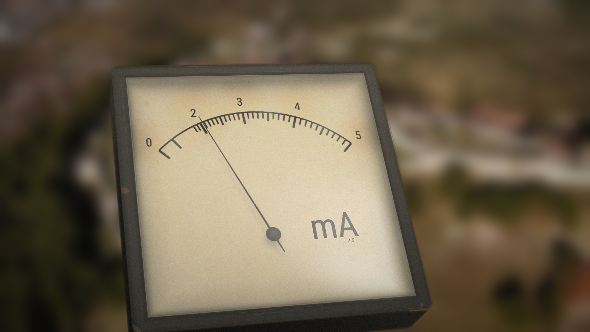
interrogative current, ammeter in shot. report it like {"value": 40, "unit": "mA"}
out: {"value": 2, "unit": "mA"}
